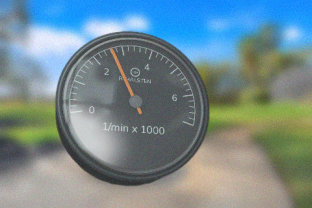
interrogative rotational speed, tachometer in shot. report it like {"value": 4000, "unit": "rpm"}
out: {"value": 2600, "unit": "rpm"}
